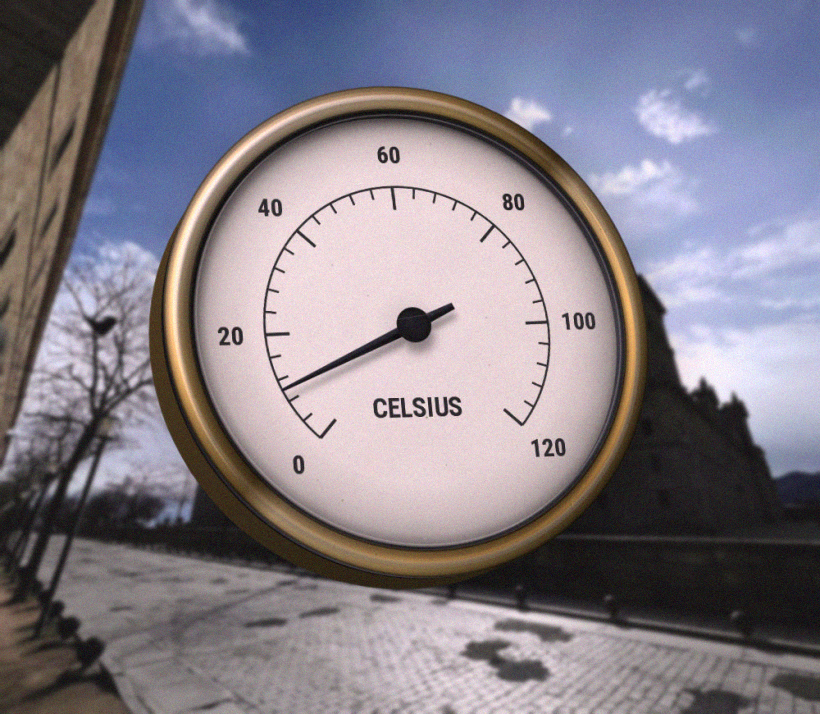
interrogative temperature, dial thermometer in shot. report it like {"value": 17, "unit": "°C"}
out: {"value": 10, "unit": "°C"}
